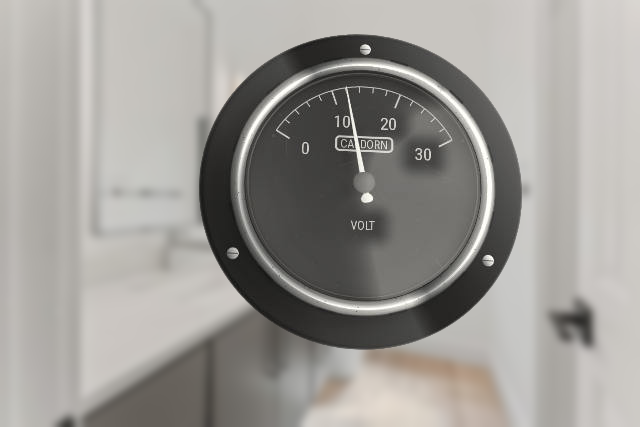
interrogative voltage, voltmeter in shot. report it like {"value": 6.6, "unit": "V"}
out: {"value": 12, "unit": "V"}
